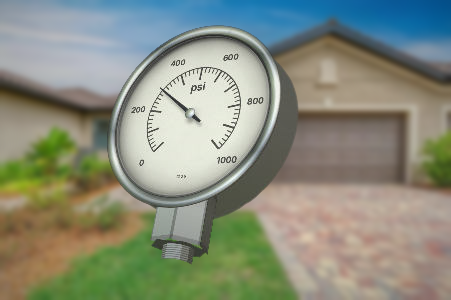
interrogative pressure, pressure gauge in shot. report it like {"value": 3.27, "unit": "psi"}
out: {"value": 300, "unit": "psi"}
